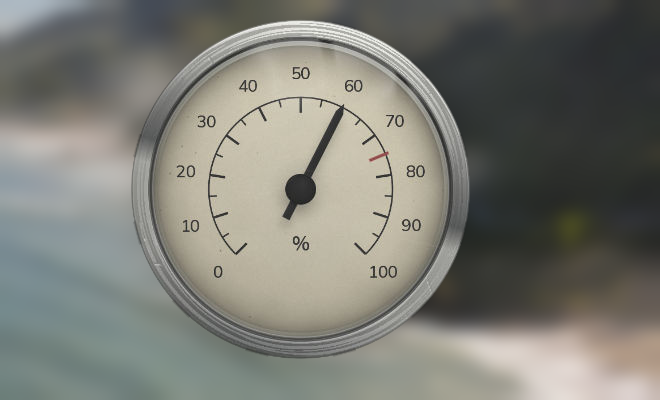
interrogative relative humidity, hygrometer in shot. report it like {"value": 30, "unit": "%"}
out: {"value": 60, "unit": "%"}
